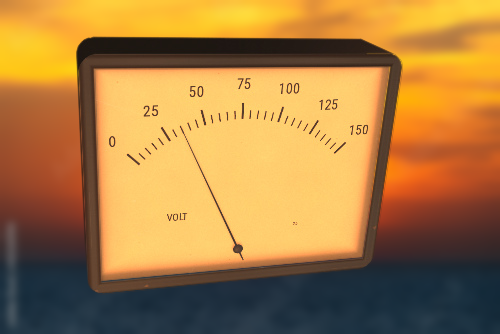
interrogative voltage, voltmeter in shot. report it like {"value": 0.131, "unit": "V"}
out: {"value": 35, "unit": "V"}
